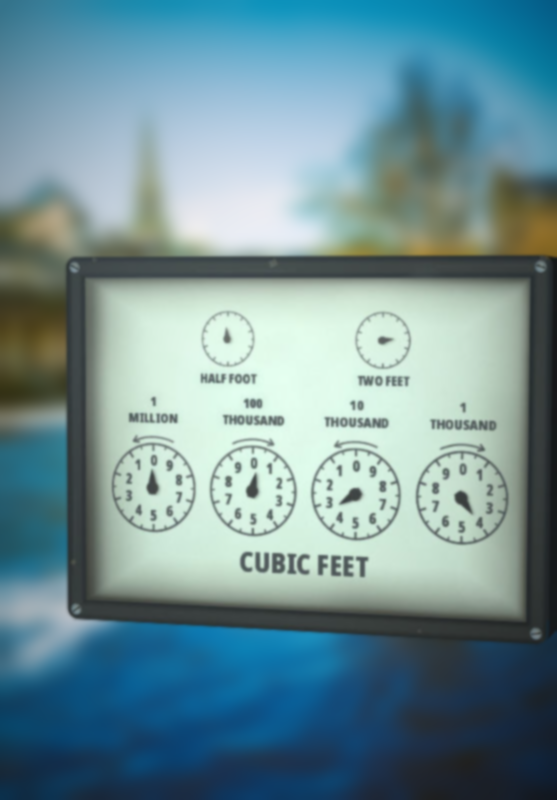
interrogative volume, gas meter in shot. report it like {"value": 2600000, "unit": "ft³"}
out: {"value": 3400, "unit": "ft³"}
